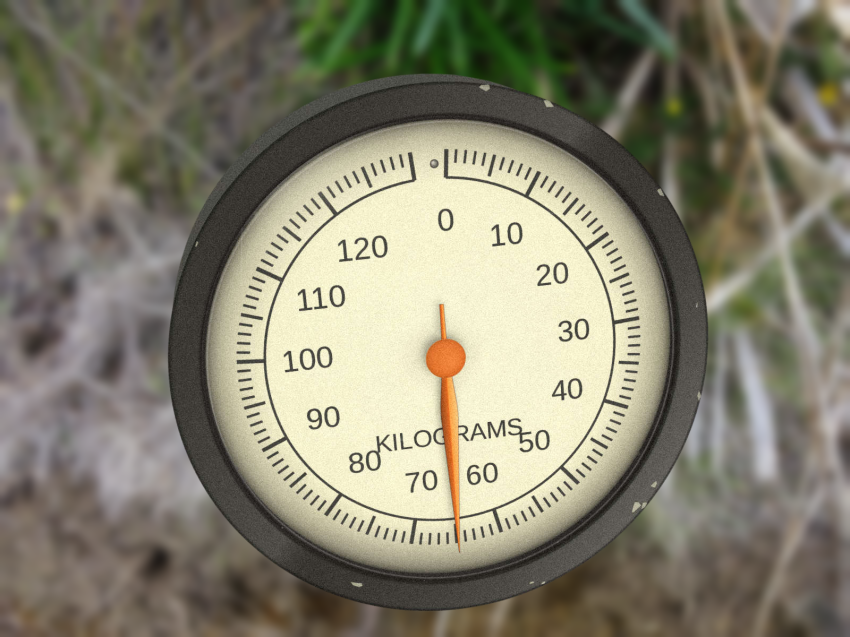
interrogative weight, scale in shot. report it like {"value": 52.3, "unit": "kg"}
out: {"value": 65, "unit": "kg"}
